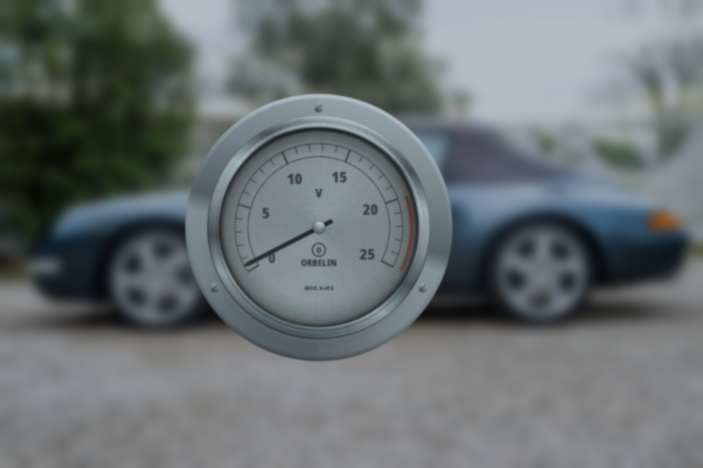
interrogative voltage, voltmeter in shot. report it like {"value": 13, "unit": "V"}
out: {"value": 0.5, "unit": "V"}
